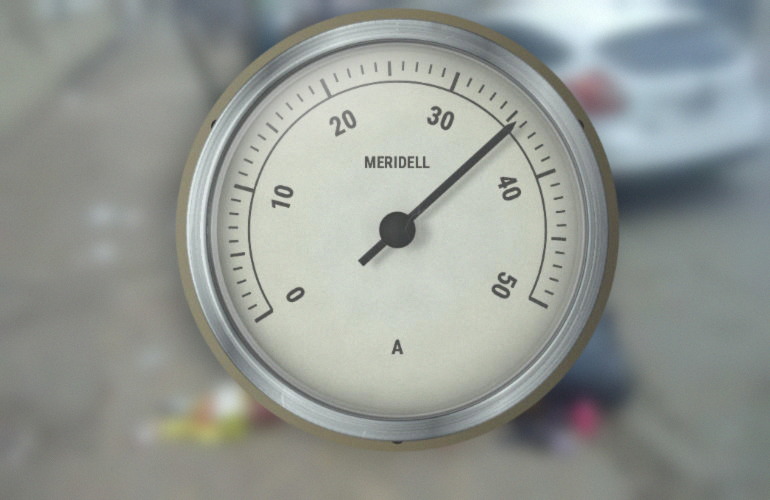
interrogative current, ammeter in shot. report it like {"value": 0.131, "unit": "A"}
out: {"value": 35.5, "unit": "A"}
